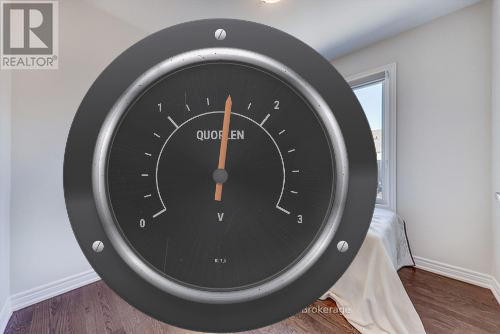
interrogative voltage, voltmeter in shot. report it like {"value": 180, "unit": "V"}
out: {"value": 1.6, "unit": "V"}
